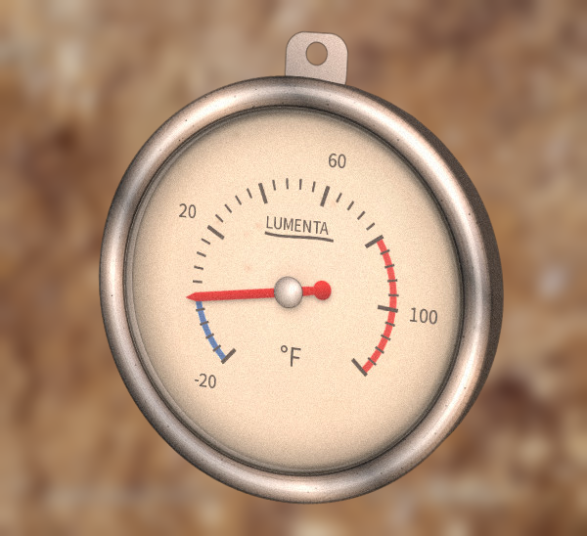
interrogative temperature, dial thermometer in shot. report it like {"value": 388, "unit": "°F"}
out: {"value": 0, "unit": "°F"}
